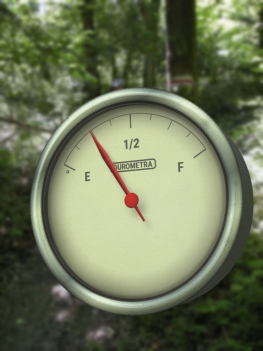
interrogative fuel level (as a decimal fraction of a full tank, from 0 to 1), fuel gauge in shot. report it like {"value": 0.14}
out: {"value": 0.25}
